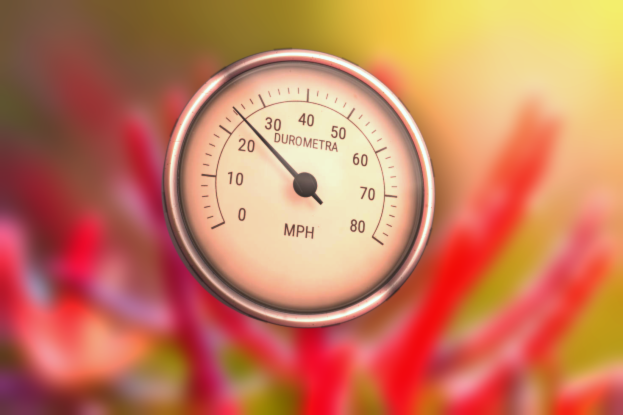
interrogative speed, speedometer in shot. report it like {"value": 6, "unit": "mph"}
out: {"value": 24, "unit": "mph"}
